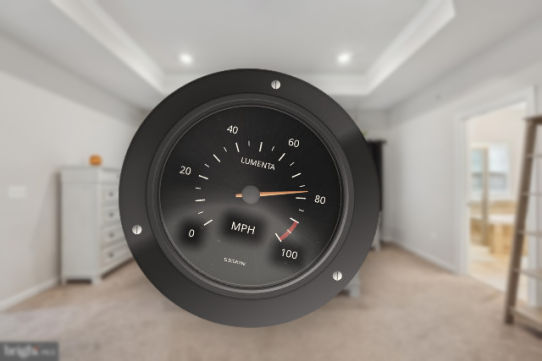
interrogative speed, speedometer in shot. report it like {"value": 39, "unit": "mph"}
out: {"value": 77.5, "unit": "mph"}
